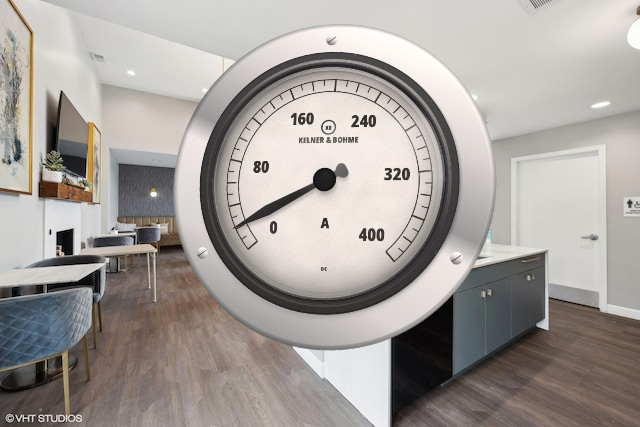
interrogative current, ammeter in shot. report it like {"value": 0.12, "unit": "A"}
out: {"value": 20, "unit": "A"}
